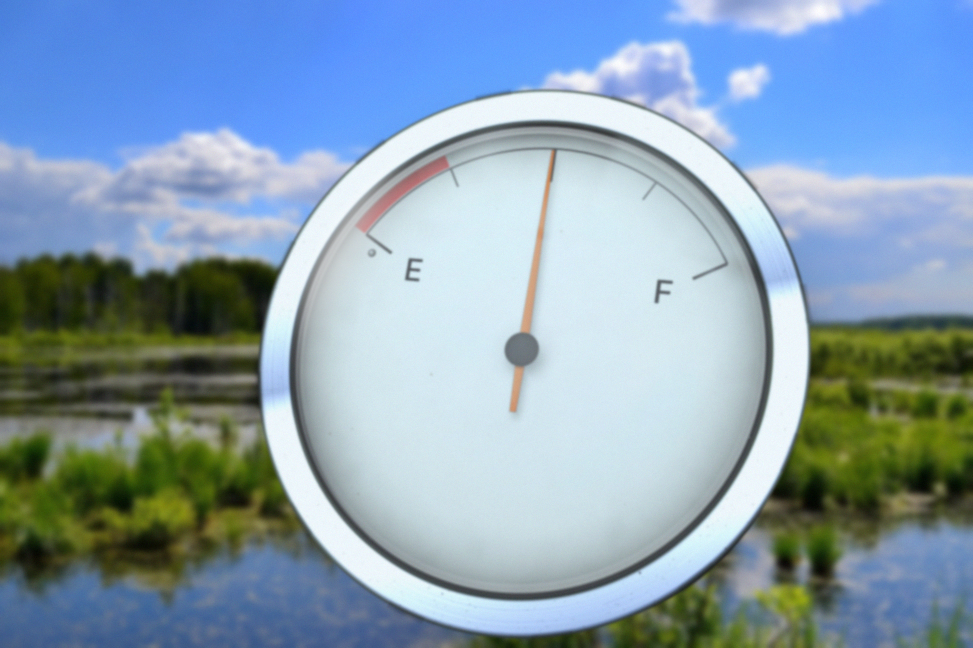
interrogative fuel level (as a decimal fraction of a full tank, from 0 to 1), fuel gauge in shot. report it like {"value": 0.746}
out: {"value": 0.5}
